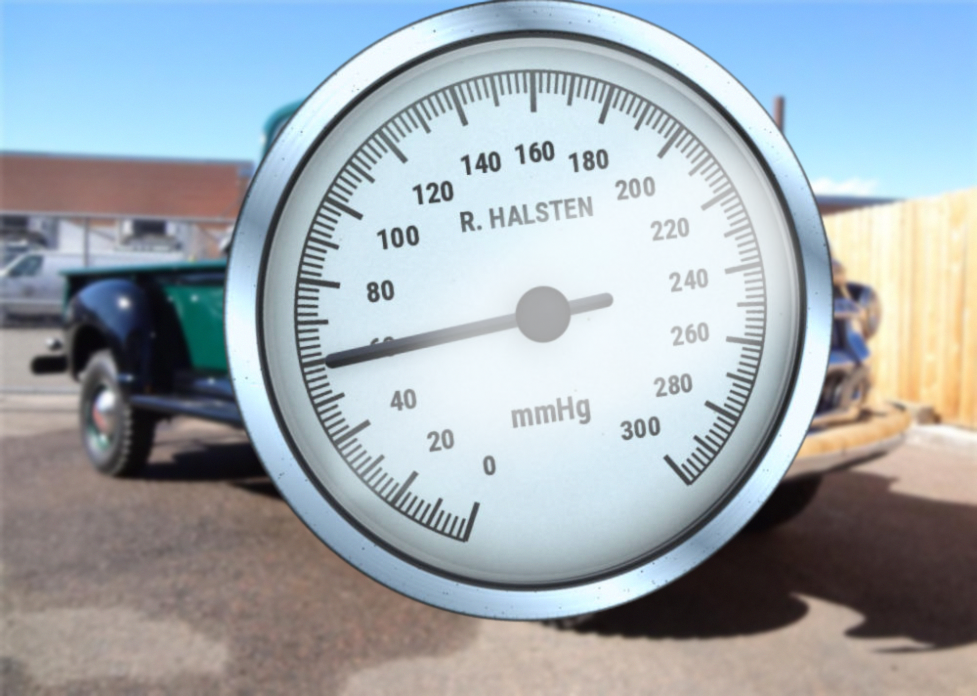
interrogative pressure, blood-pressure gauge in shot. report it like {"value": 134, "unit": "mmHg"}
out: {"value": 60, "unit": "mmHg"}
